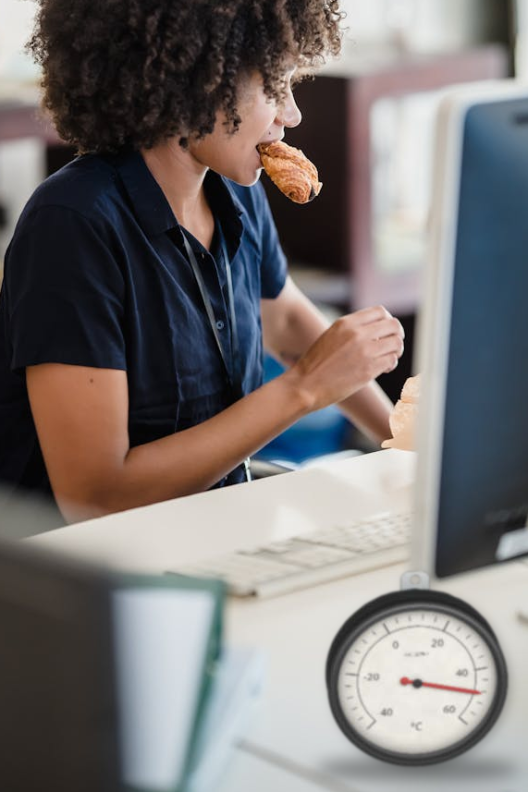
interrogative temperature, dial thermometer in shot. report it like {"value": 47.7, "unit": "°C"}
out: {"value": 48, "unit": "°C"}
